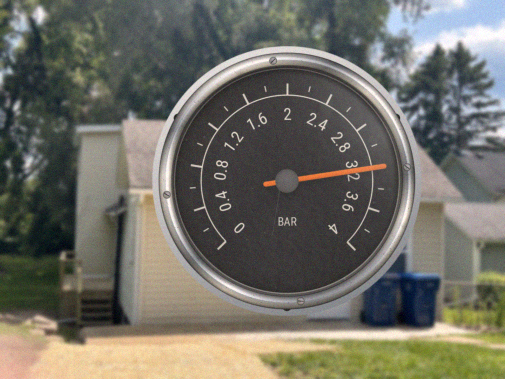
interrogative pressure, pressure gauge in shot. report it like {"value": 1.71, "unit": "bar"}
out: {"value": 3.2, "unit": "bar"}
